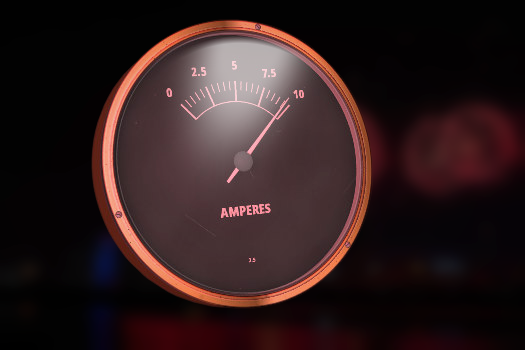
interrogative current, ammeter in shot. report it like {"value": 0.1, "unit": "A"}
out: {"value": 9.5, "unit": "A"}
